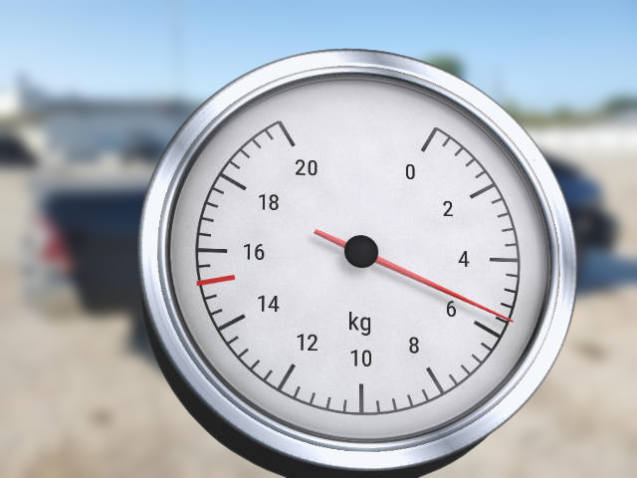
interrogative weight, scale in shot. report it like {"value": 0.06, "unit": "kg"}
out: {"value": 5.6, "unit": "kg"}
